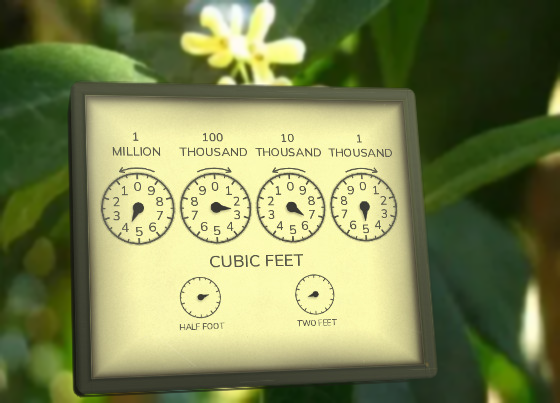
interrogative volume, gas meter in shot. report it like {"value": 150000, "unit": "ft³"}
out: {"value": 426500, "unit": "ft³"}
